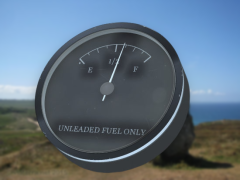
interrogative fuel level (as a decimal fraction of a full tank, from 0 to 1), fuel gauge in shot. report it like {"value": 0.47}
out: {"value": 0.625}
